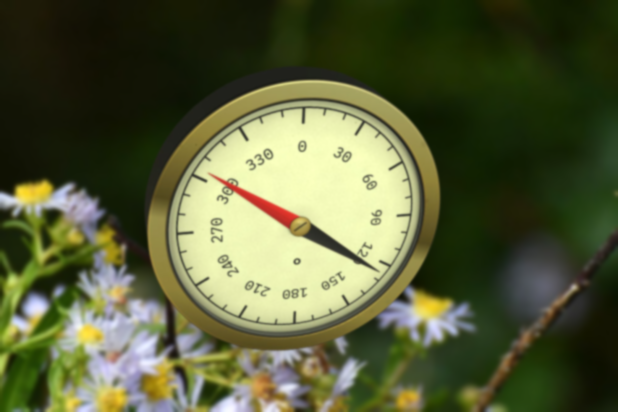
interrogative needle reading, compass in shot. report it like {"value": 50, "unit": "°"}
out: {"value": 305, "unit": "°"}
